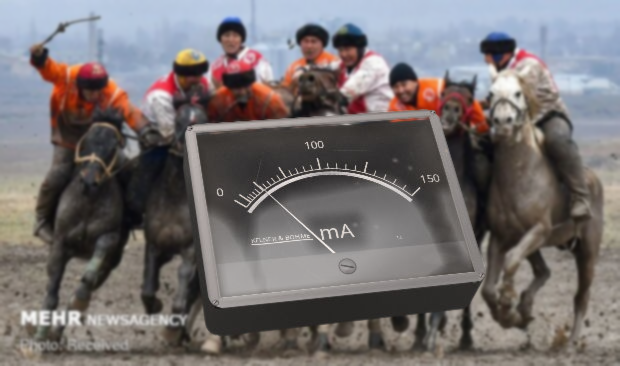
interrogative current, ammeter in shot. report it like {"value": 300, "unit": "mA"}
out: {"value": 50, "unit": "mA"}
